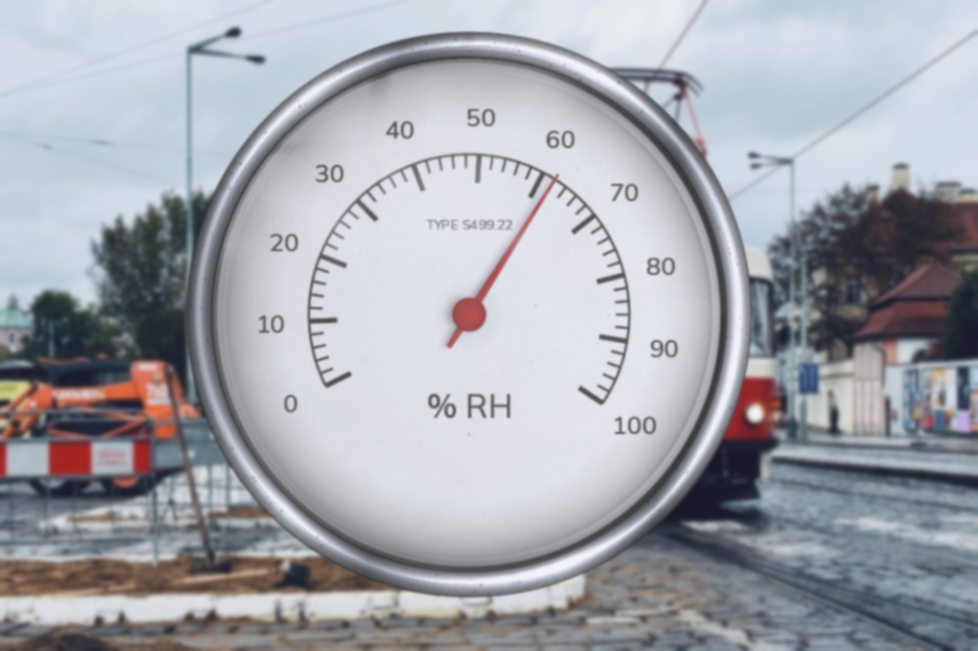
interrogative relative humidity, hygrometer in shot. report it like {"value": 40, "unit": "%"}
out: {"value": 62, "unit": "%"}
